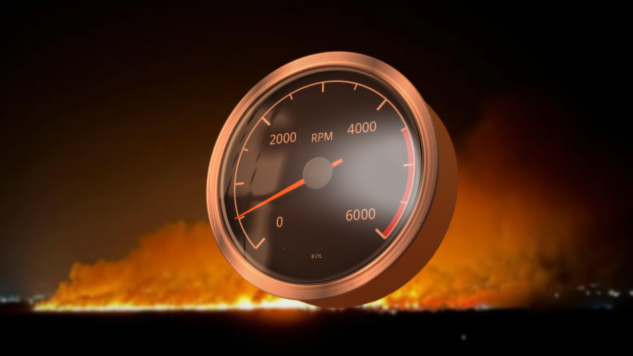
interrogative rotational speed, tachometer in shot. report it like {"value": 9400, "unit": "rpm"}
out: {"value": 500, "unit": "rpm"}
